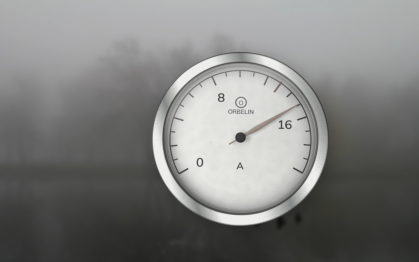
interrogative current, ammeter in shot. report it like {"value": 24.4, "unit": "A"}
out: {"value": 15, "unit": "A"}
